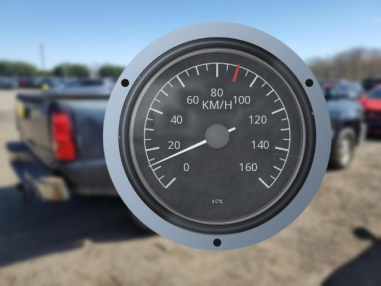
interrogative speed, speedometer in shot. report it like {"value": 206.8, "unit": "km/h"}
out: {"value": 12.5, "unit": "km/h"}
